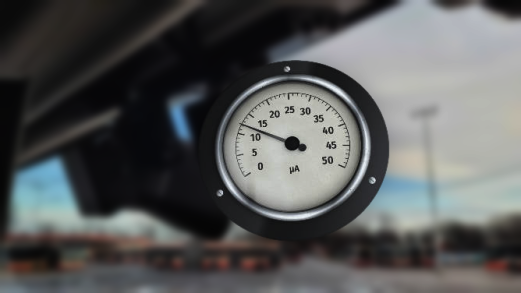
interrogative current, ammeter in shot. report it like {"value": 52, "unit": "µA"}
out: {"value": 12, "unit": "µA"}
